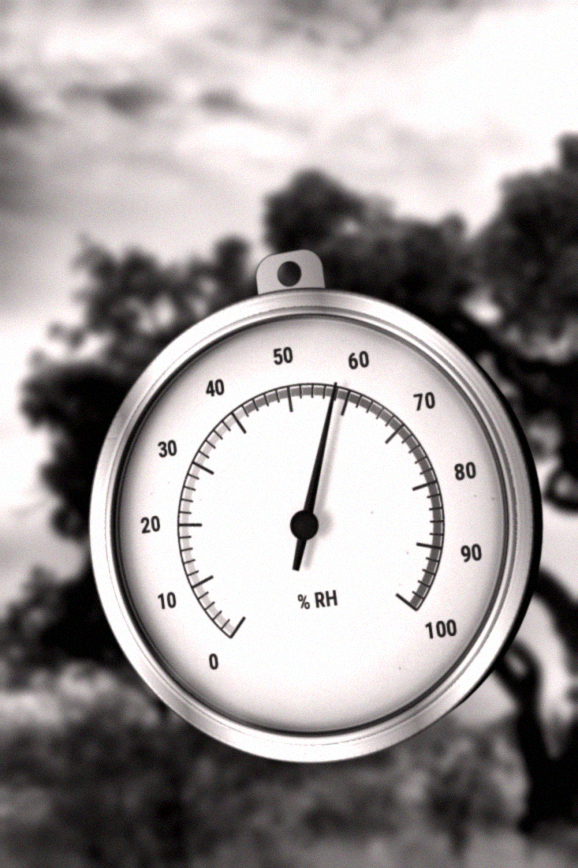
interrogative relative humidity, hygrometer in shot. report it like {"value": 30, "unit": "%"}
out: {"value": 58, "unit": "%"}
